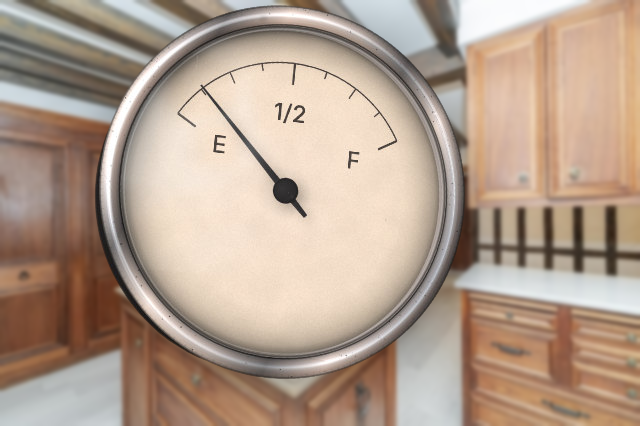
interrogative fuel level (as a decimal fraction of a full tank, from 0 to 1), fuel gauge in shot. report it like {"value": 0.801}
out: {"value": 0.125}
